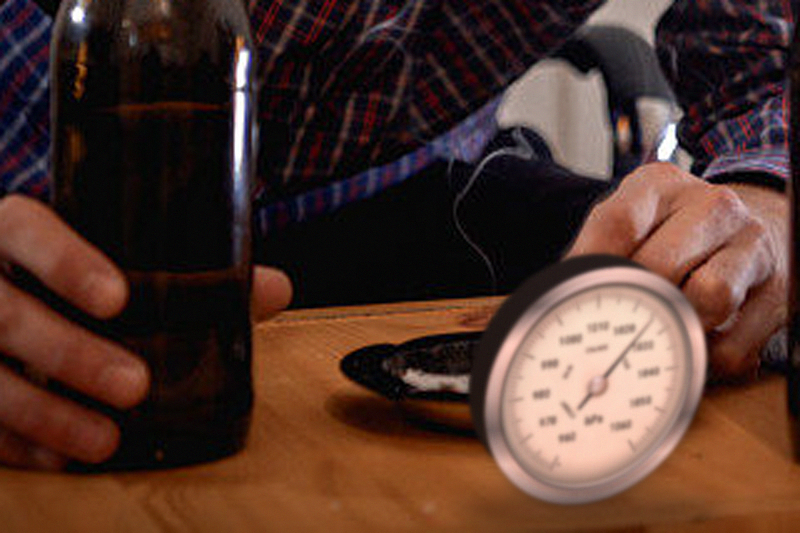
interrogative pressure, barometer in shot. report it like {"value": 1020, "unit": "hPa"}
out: {"value": 1025, "unit": "hPa"}
